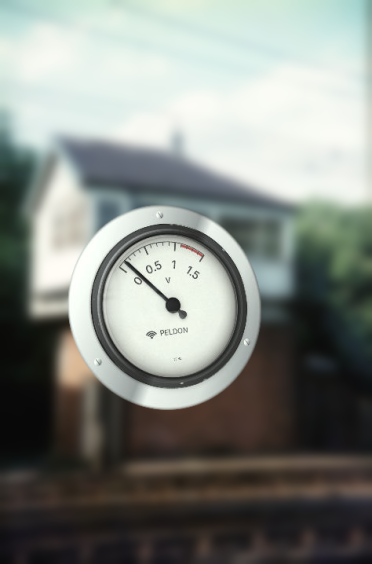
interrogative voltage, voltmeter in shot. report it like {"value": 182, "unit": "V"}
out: {"value": 0.1, "unit": "V"}
